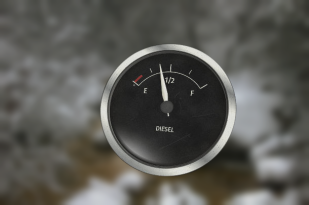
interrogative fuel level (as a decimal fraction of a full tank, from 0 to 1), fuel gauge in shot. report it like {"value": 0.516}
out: {"value": 0.375}
